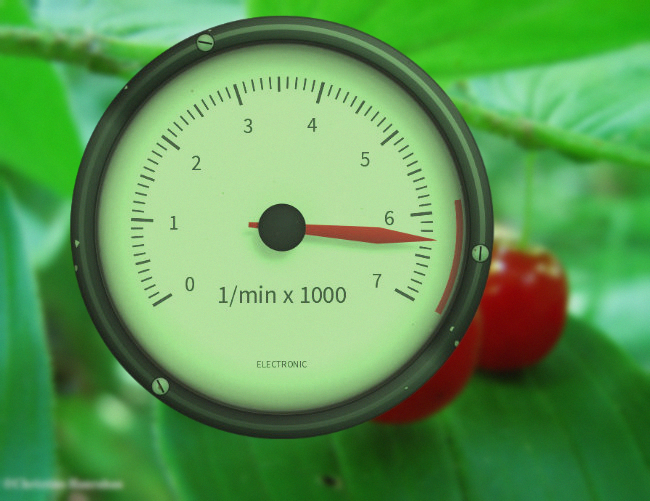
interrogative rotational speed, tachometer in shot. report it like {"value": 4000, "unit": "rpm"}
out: {"value": 6300, "unit": "rpm"}
